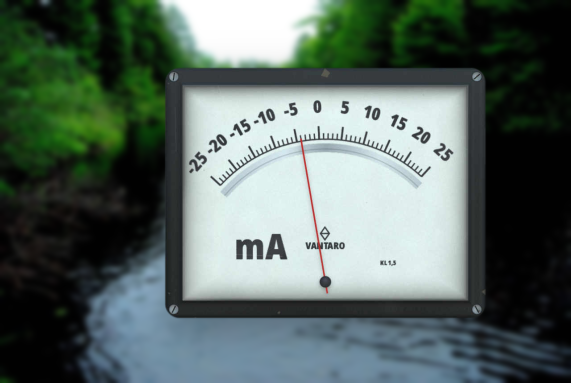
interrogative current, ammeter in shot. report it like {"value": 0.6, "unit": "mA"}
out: {"value": -4, "unit": "mA"}
